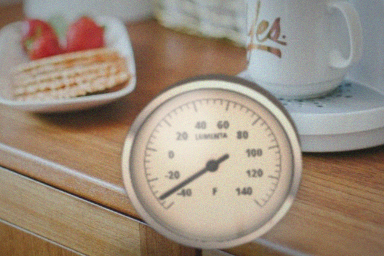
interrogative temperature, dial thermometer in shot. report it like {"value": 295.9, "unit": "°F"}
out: {"value": -32, "unit": "°F"}
